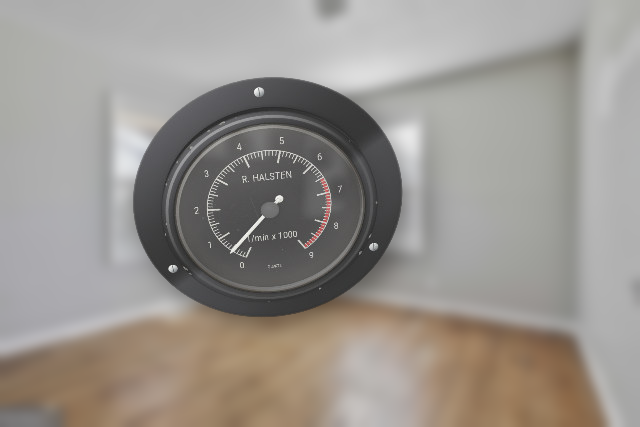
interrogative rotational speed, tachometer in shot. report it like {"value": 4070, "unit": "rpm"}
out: {"value": 500, "unit": "rpm"}
